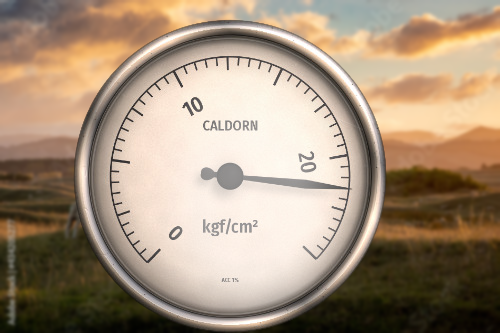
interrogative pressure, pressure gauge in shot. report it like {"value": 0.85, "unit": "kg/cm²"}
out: {"value": 21.5, "unit": "kg/cm²"}
